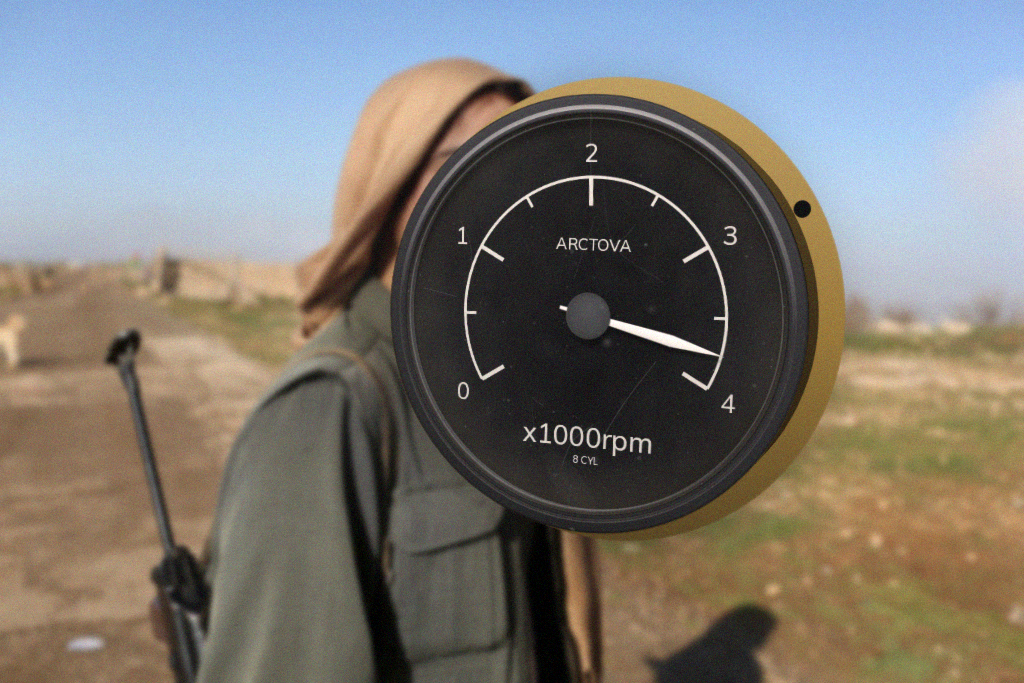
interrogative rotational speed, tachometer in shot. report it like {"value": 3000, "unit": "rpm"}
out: {"value": 3750, "unit": "rpm"}
